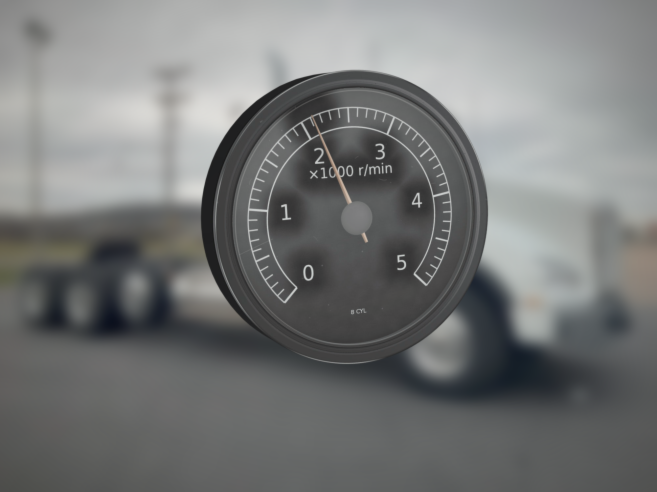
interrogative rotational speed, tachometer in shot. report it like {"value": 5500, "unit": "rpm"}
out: {"value": 2100, "unit": "rpm"}
